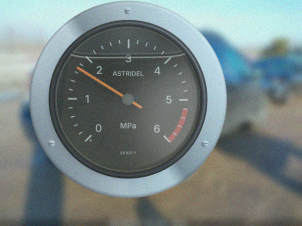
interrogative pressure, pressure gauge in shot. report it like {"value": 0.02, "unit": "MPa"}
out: {"value": 1.7, "unit": "MPa"}
